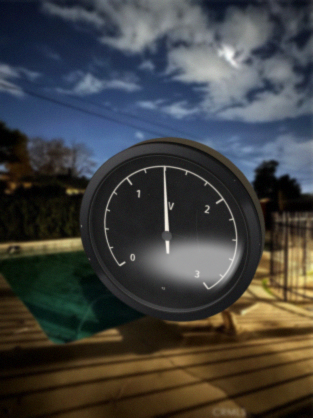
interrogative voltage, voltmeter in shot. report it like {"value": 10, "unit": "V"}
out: {"value": 1.4, "unit": "V"}
